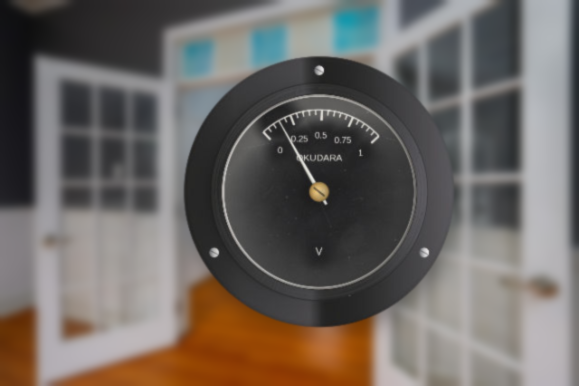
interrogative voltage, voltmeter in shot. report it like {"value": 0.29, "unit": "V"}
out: {"value": 0.15, "unit": "V"}
